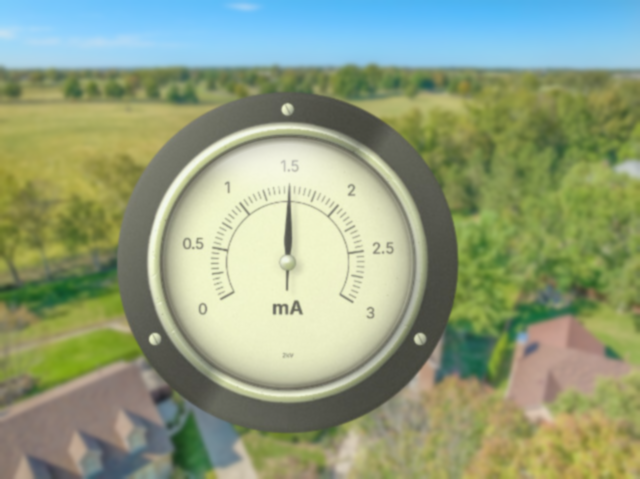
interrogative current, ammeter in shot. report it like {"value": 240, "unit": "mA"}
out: {"value": 1.5, "unit": "mA"}
